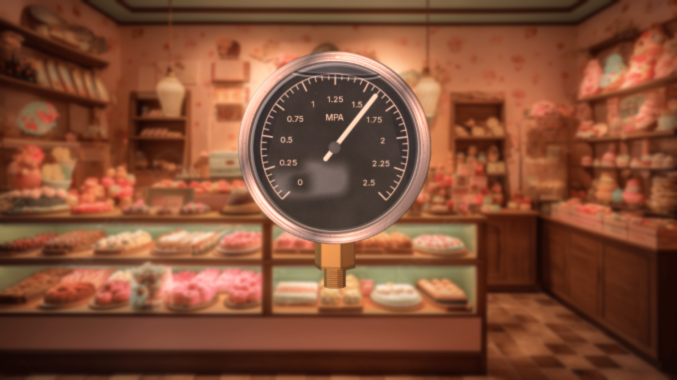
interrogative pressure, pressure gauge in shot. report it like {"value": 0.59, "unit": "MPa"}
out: {"value": 1.6, "unit": "MPa"}
